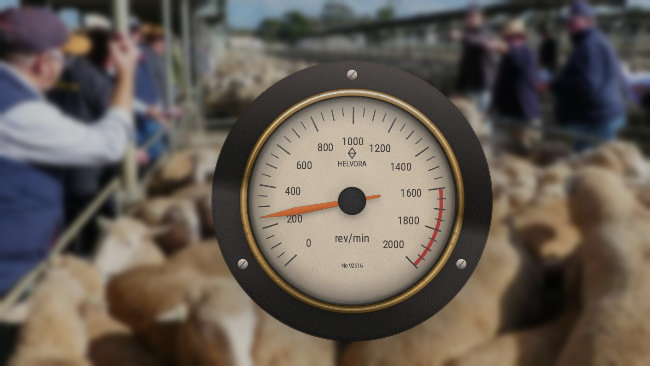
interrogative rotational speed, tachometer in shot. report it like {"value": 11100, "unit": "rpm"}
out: {"value": 250, "unit": "rpm"}
